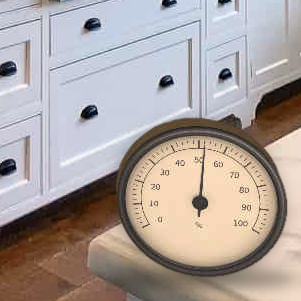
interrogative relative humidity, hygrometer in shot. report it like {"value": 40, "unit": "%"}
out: {"value": 52, "unit": "%"}
